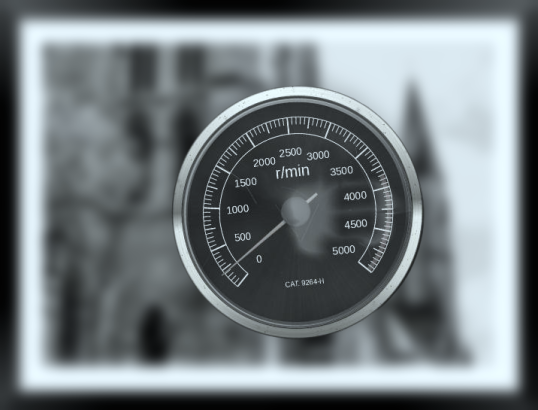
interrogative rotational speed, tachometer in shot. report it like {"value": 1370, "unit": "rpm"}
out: {"value": 200, "unit": "rpm"}
